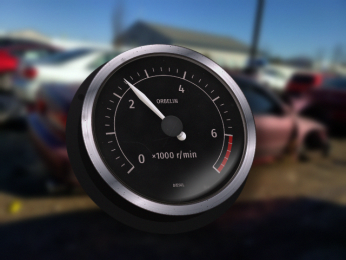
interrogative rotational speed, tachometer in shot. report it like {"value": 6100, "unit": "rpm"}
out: {"value": 2400, "unit": "rpm"}
